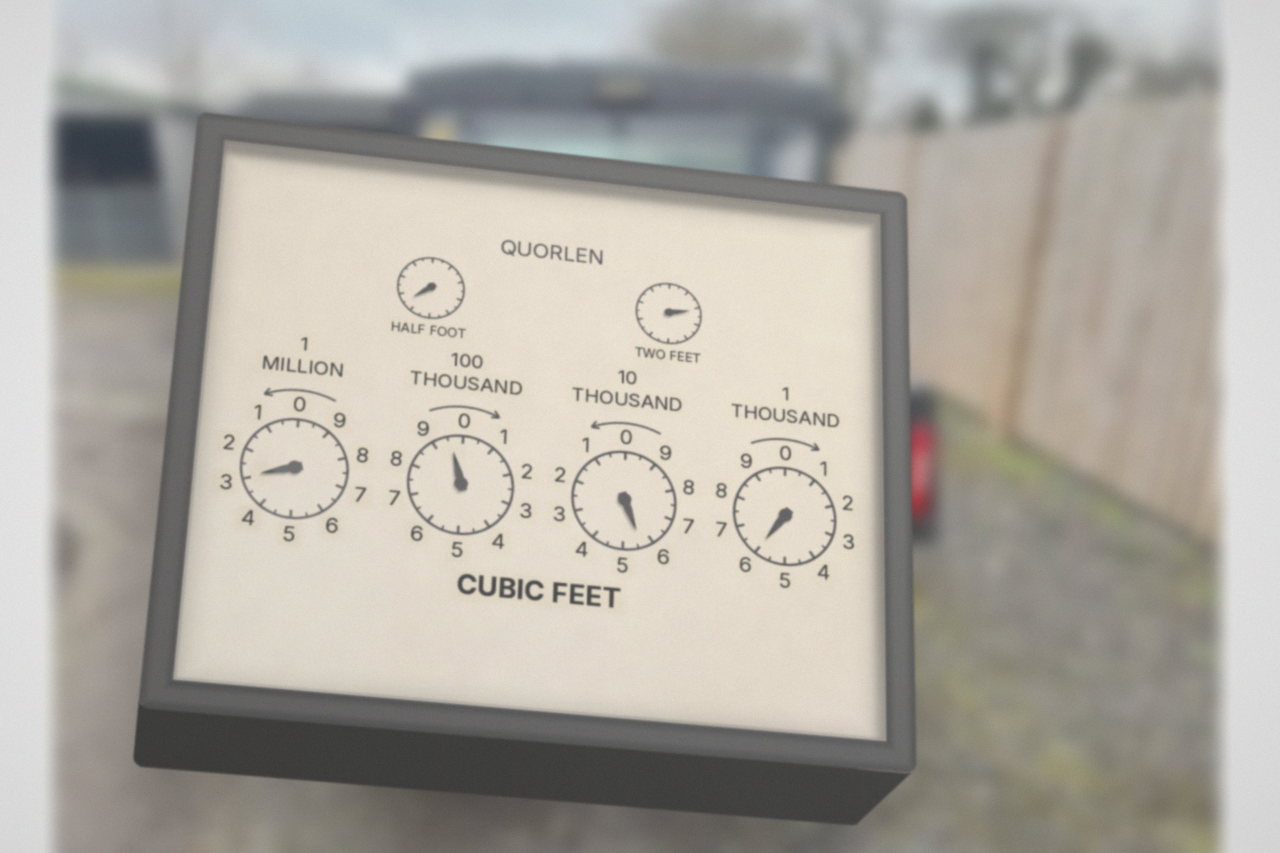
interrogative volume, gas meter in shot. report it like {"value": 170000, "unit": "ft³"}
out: {"value": 295600, "unit": "ft³"}
